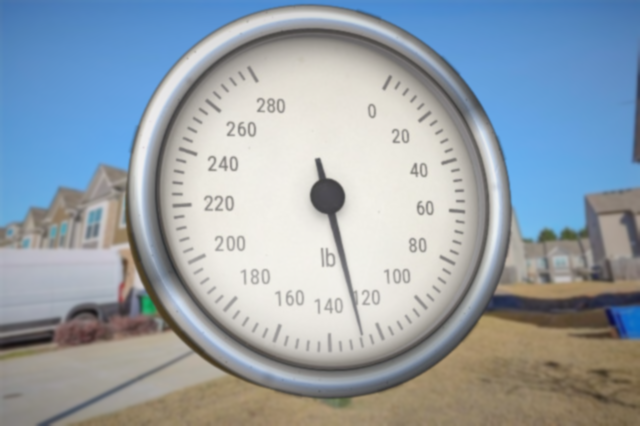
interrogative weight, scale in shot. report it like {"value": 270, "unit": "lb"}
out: {"value": 128, "unit": "lb"}
